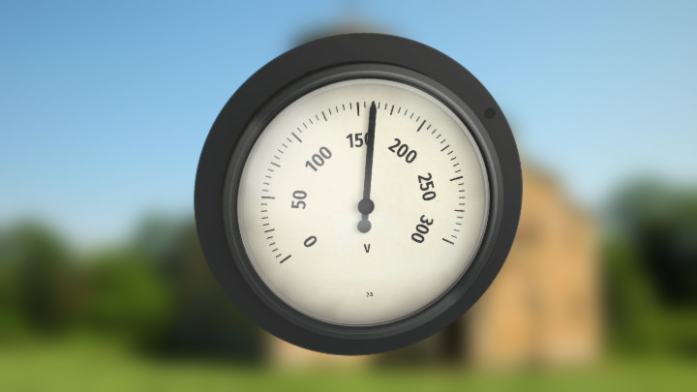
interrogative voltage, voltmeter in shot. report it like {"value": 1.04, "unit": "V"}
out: {"value": 160, "unit": "V"}
